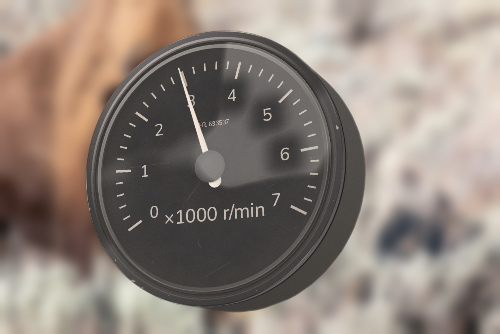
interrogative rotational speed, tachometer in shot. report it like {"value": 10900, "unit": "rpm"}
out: {"value": 3000, "unit": "rpm"}
